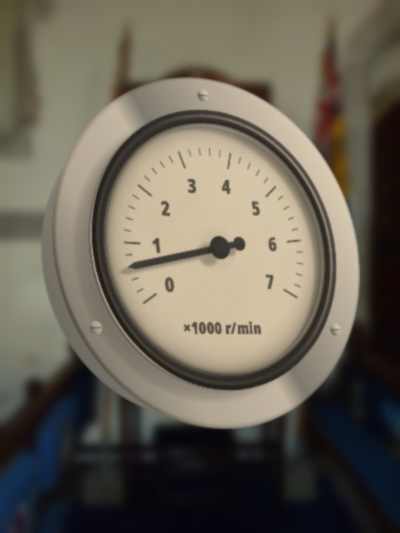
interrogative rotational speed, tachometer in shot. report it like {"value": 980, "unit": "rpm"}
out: {"value": 600, "unit": "rpm"}
